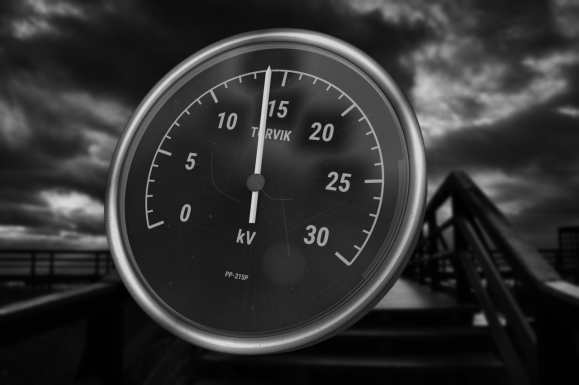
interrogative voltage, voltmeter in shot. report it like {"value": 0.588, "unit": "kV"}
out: {"value": 14, "unit": "kV"}
